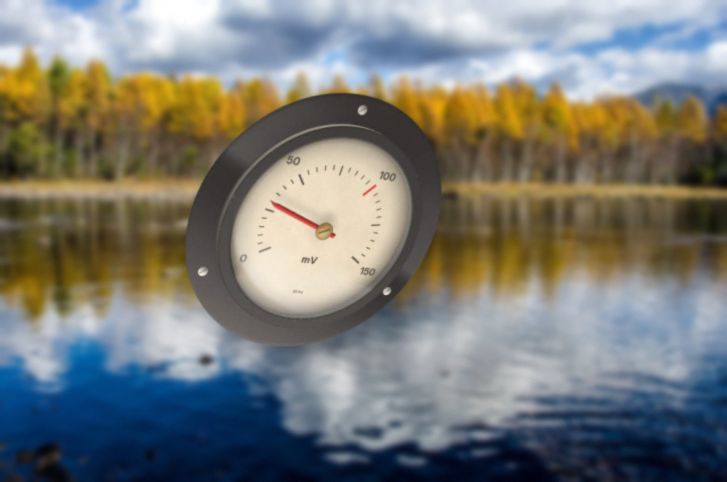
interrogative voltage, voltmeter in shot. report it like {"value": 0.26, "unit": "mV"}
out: {"value": 30, "unit": "mV"}
